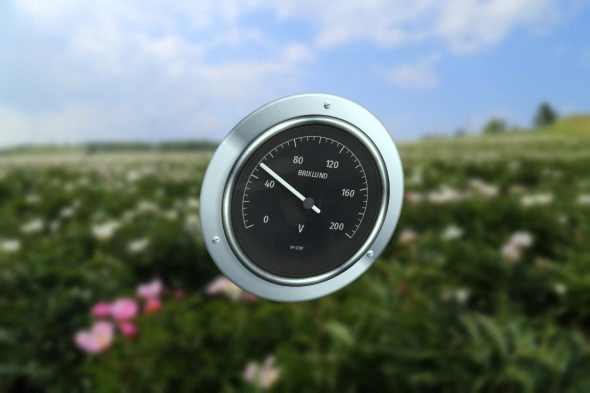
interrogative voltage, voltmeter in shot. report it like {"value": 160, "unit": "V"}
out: {"value": 50, "unit": "V"}
